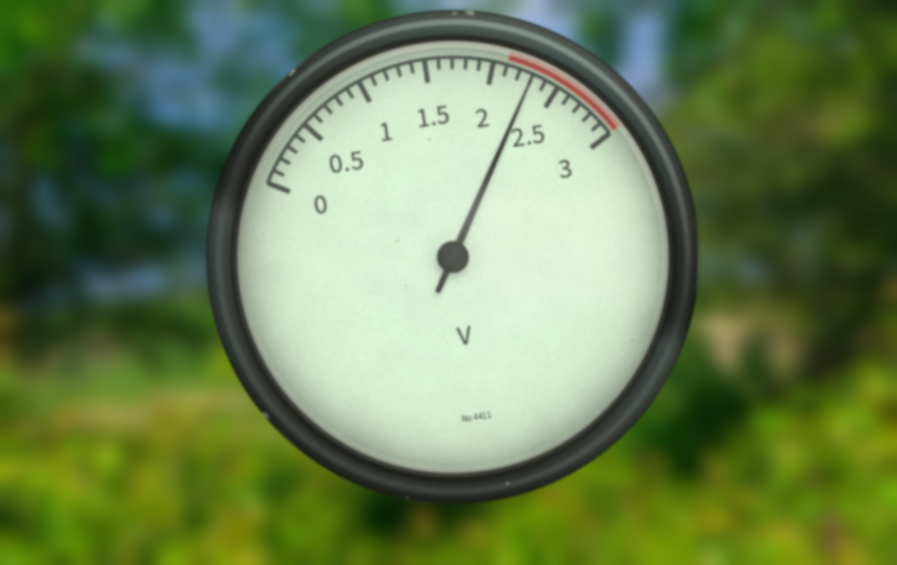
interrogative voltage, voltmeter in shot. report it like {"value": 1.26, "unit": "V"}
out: {"value": 2.3, "unit": "V"}
